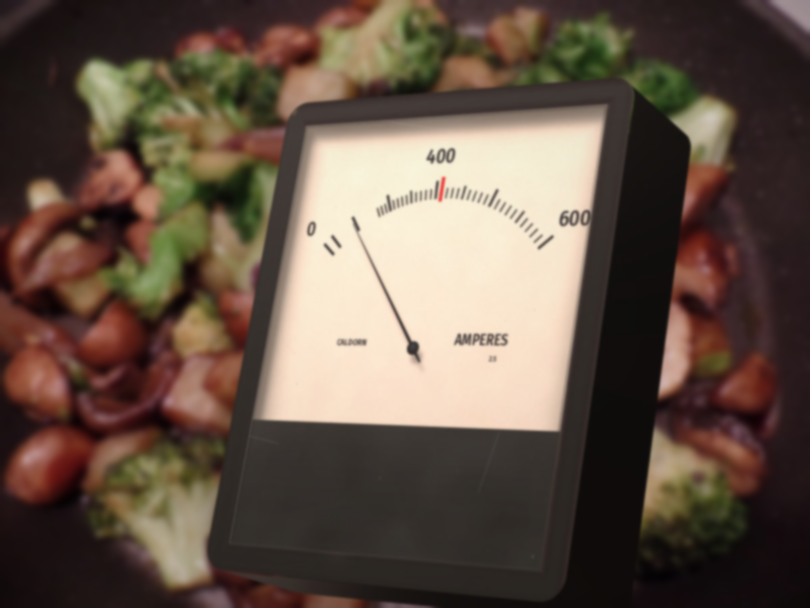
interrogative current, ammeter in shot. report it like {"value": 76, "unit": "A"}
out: {"value": 200, "unit": "A"}
